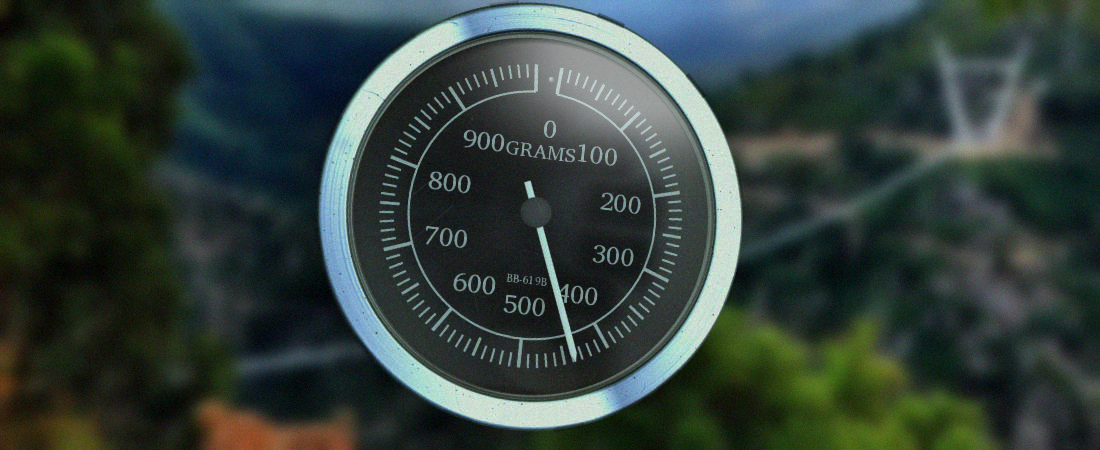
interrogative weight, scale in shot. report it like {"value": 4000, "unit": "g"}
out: {"value": 440, "unit": "g"}
